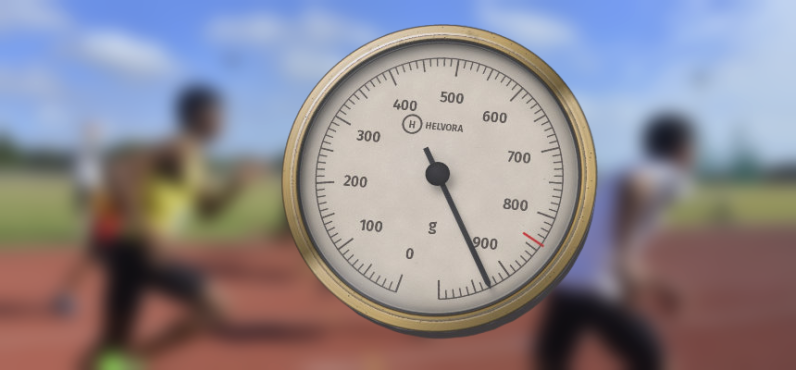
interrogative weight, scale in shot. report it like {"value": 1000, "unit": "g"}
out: {"value": 930, "unit": "g"}
